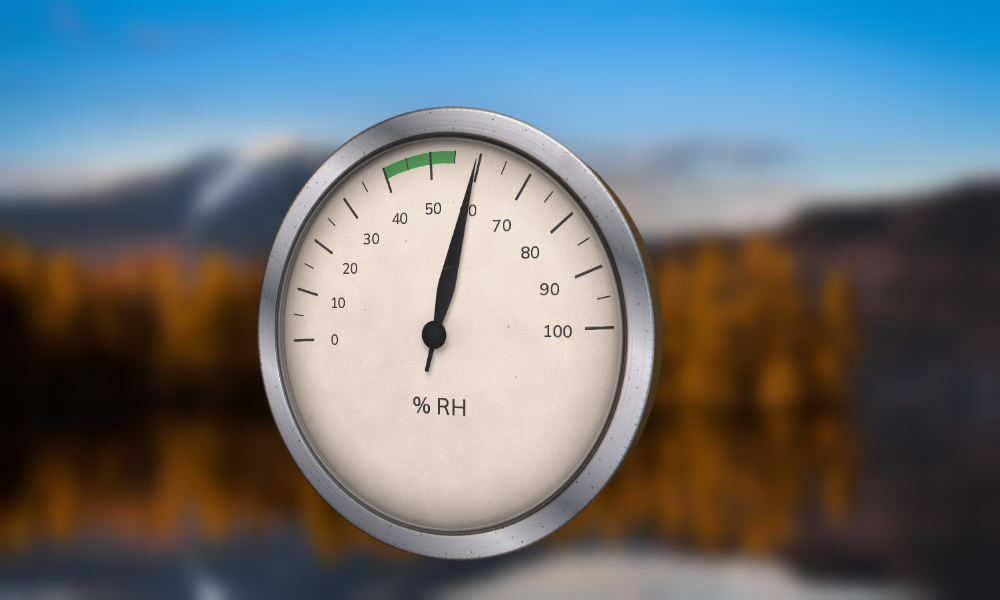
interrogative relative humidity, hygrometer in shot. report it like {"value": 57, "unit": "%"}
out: {"value": 60, "unit": "%"}
